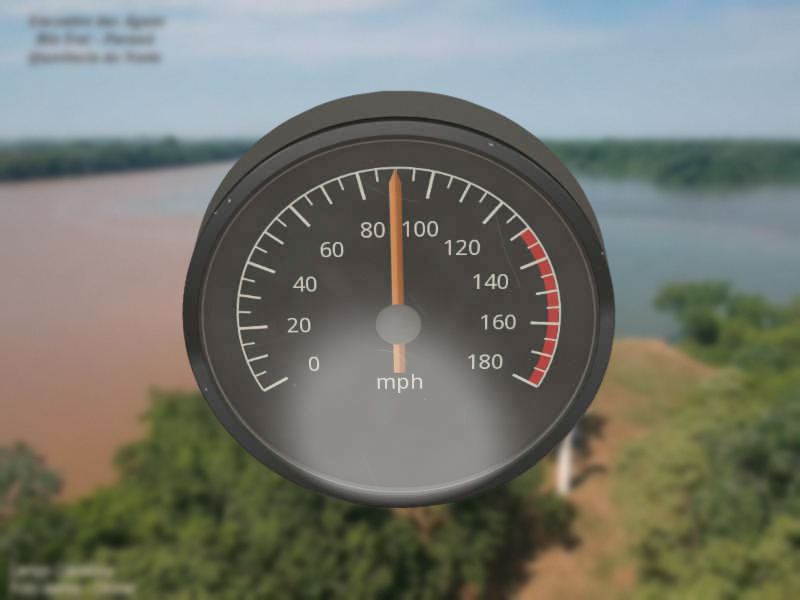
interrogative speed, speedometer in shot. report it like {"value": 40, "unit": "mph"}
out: {"value": 90, "unit": "mph"}
